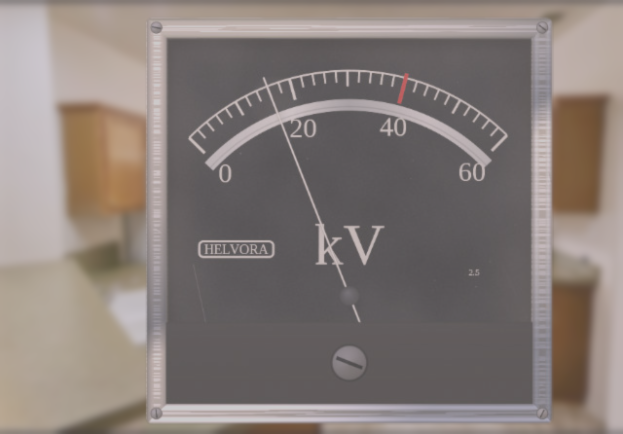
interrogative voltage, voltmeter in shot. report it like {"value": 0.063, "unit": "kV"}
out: {"value": 16, "unit": "kV"}
